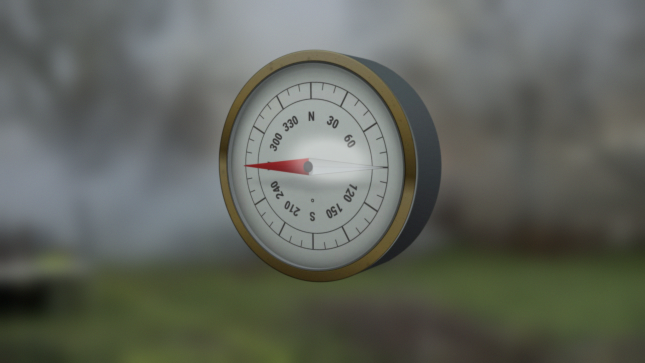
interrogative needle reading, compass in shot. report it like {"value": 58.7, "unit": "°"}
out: {"value": 270, "unit": "°"}
